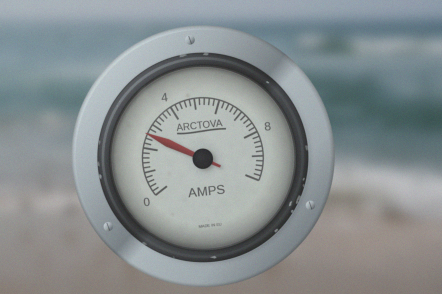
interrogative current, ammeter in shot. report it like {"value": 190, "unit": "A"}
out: {"value": 2.6, "unit": "A"}
